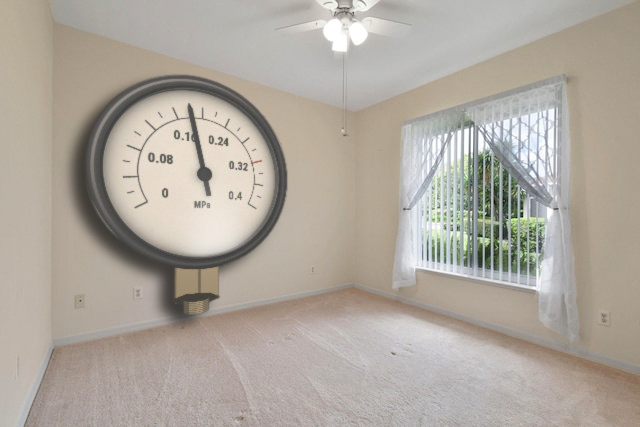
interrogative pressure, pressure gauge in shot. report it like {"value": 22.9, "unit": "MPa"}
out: {"value": 0.18, "unit": "MPa"}
